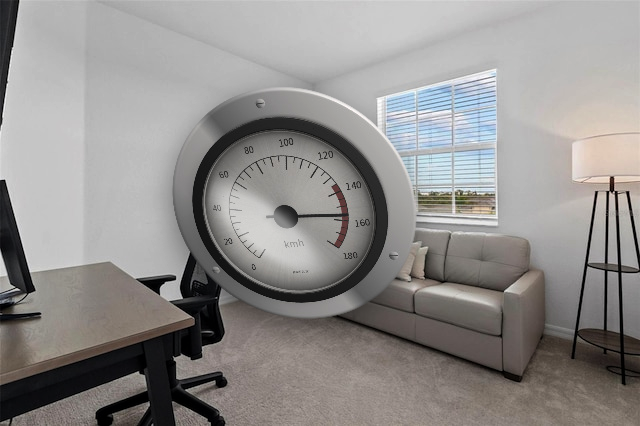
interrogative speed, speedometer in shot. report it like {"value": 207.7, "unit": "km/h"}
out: {"value": 155, "unit": "km/h"}
